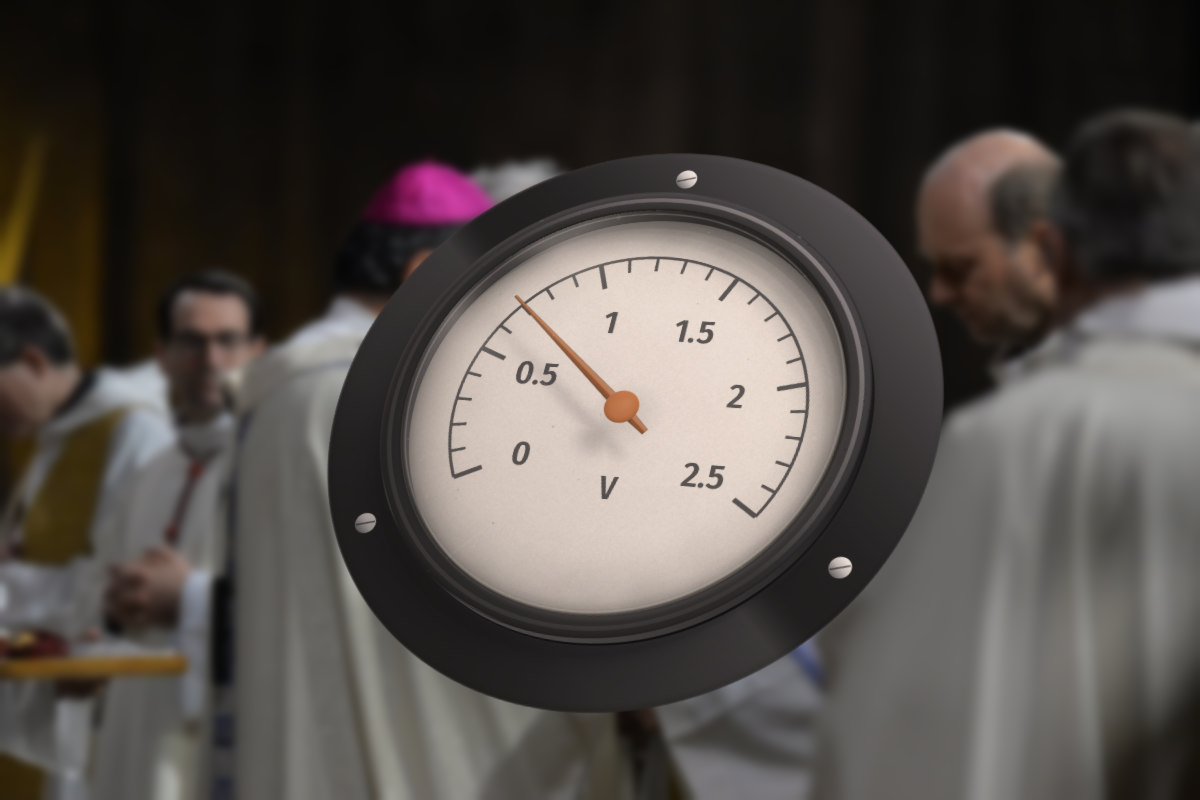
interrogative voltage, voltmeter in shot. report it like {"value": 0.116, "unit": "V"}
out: {"value": 0.7, "unit": "V"}
